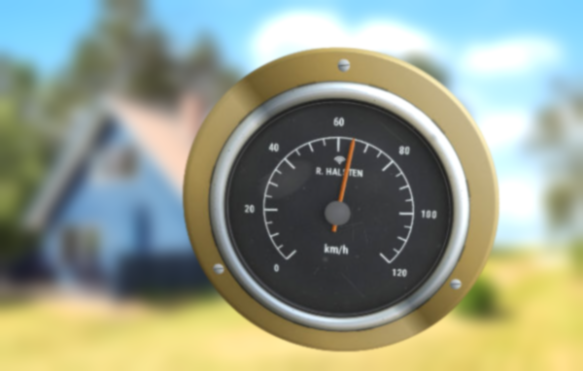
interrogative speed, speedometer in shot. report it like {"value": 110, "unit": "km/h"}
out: {"value": 65, "unit": "km/h"}
